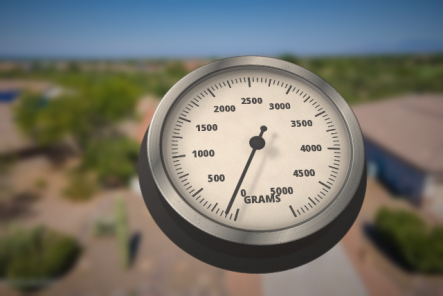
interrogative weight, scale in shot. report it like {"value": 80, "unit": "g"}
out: {"value": 100, "unit": "g"}
